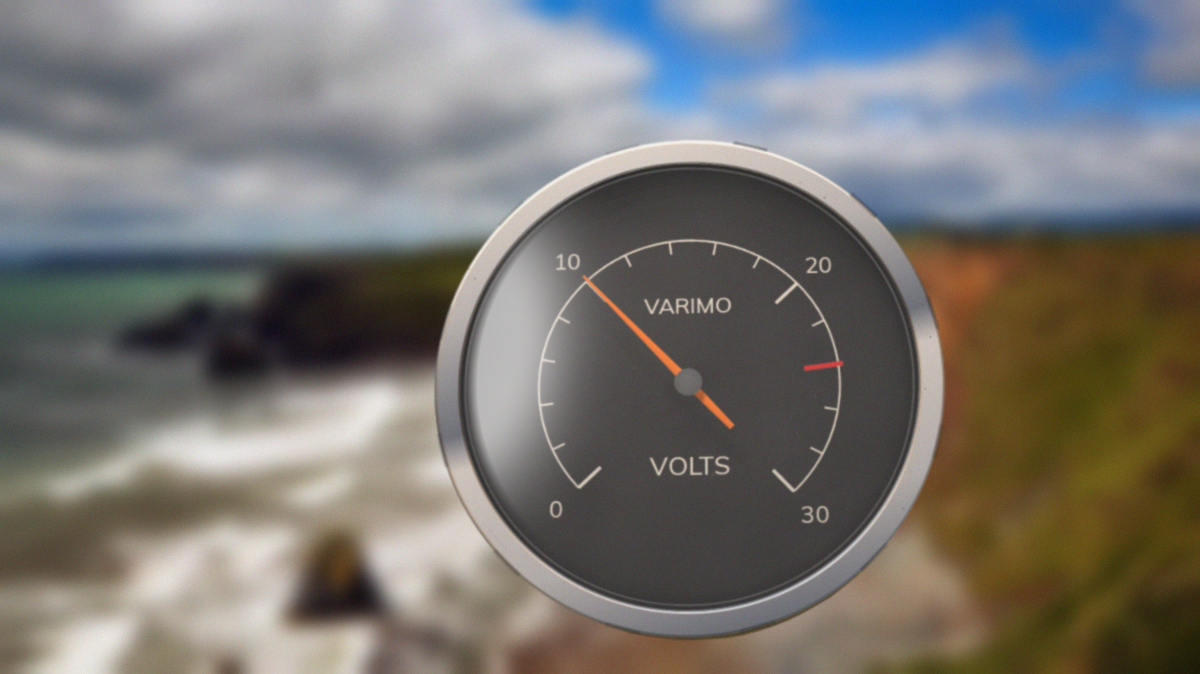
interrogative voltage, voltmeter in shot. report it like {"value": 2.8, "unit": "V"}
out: {"value": 10, "unit": "V"}
